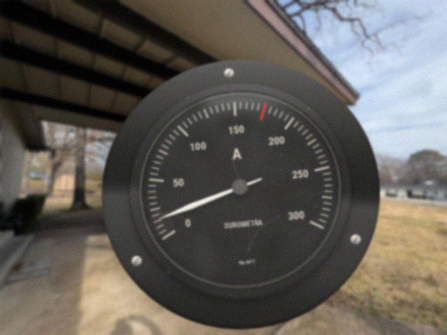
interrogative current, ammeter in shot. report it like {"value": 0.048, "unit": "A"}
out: {"value": 15, "unit": "A"}
